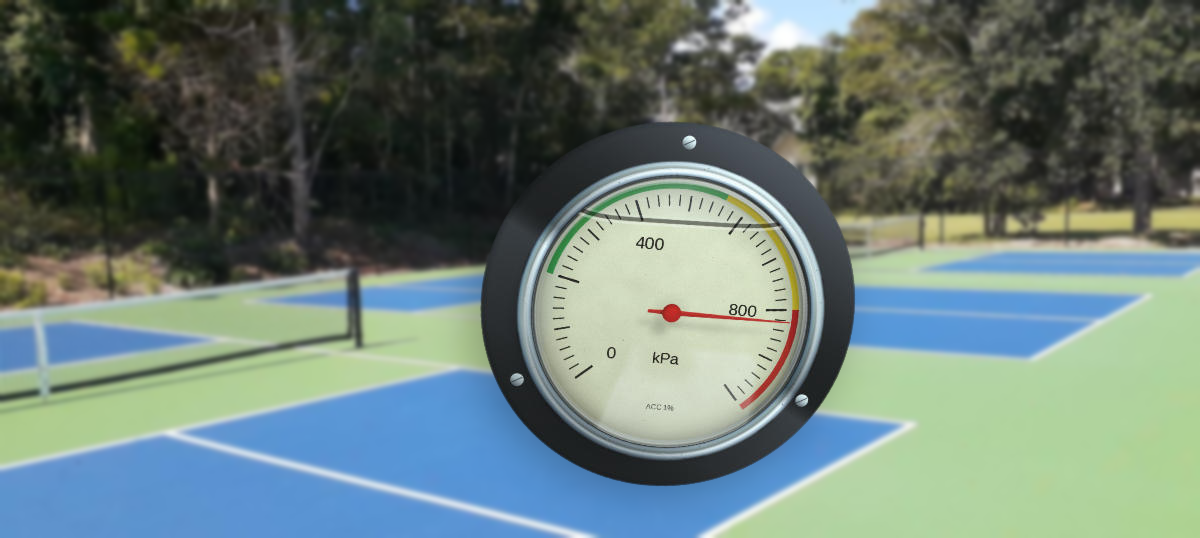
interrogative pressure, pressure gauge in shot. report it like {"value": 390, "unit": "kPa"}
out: {"value": 820, "unit": "kPa"}
